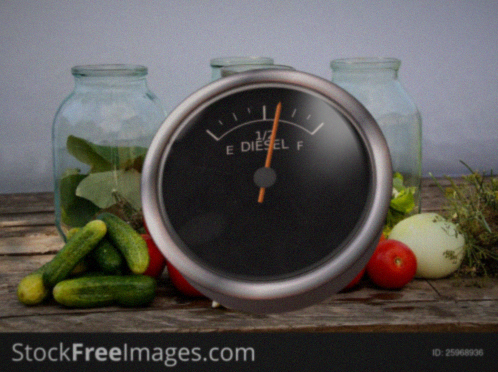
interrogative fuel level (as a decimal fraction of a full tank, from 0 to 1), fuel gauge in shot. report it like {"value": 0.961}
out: {"value": 0.625}
